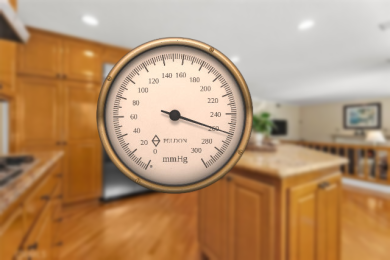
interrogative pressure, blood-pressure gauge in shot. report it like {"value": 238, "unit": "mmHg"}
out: {"value": 260, "unit": "mmHg"}
